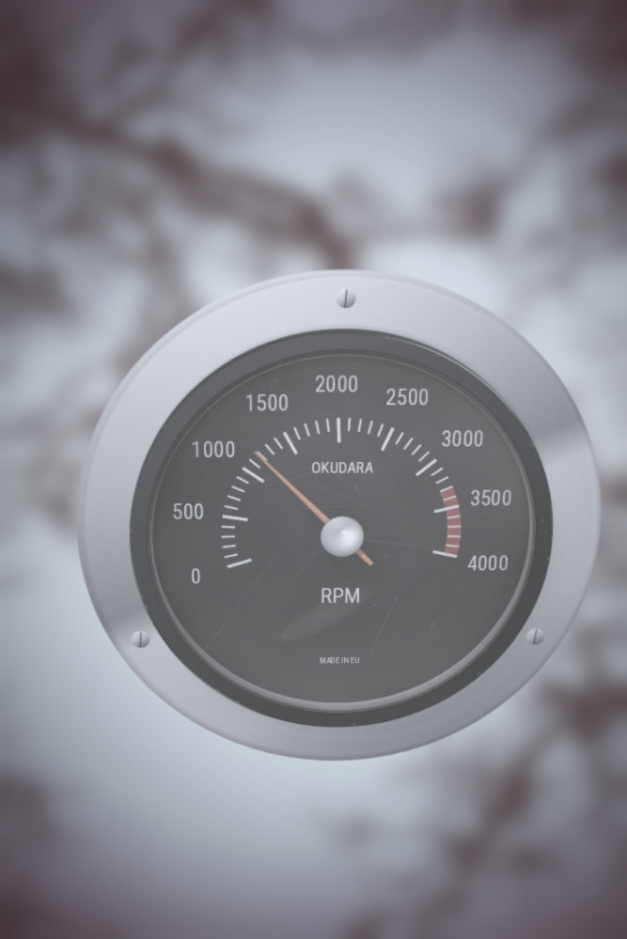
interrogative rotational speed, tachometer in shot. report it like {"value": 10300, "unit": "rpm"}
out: {"value": 1200, "unit": "rpm"}
